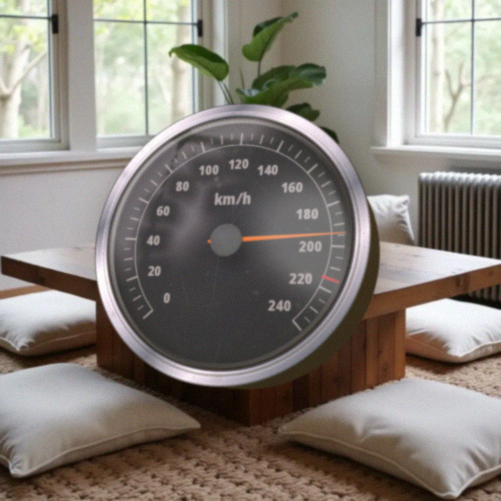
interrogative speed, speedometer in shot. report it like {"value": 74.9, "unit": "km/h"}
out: {"value": 195, "unit": "km/h"}
